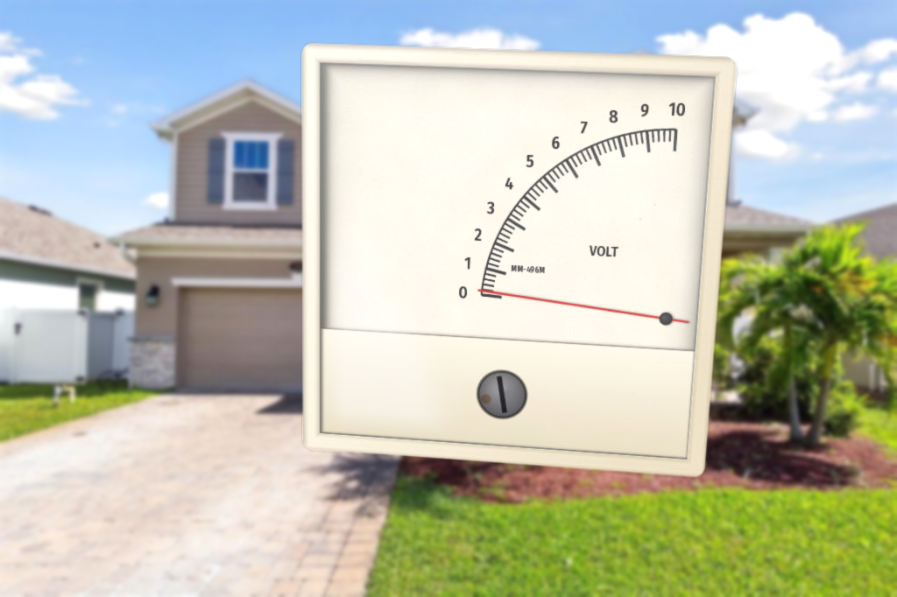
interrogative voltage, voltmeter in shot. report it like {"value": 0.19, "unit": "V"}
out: {"value": 0.2, "unit": "V"}
